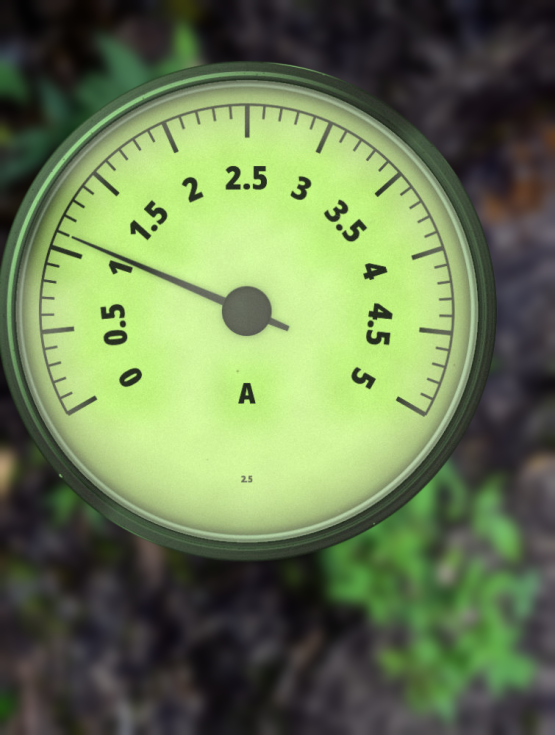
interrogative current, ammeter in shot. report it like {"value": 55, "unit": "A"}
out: {"value": 1.1, "unit": "A"}
